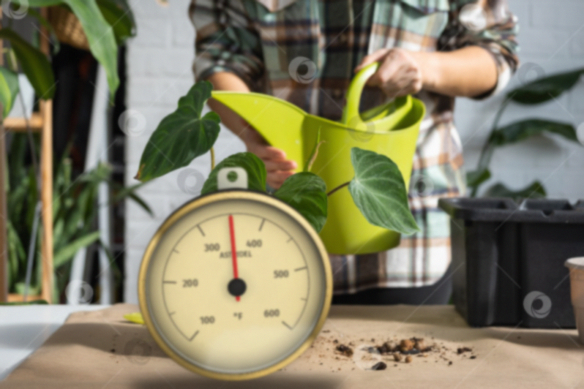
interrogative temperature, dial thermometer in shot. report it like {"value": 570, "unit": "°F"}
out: {"value": 350, "unit": "°F"}
